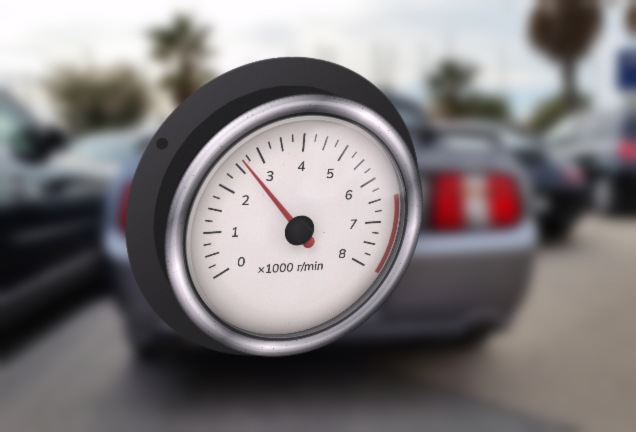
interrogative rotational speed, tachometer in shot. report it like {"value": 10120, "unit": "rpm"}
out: {"value": 2625, "unit": "rpm"}
